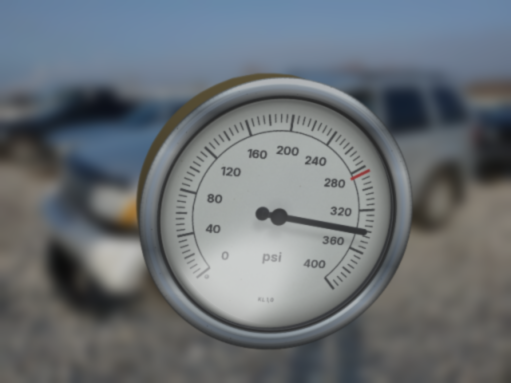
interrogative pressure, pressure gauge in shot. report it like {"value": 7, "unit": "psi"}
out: {"value": 340, "unit": "psi"}
